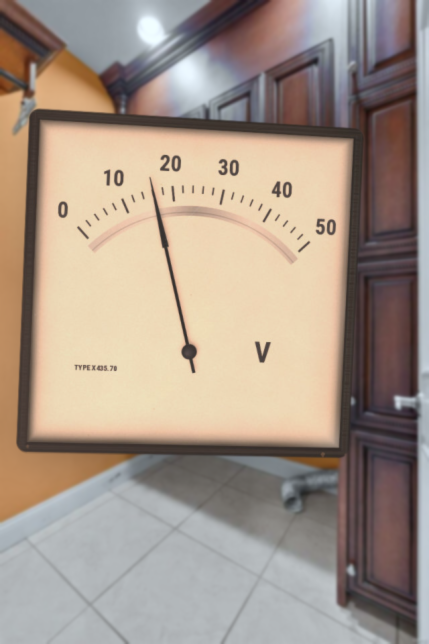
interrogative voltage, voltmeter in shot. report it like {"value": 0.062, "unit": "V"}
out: {"value": 16, "unit": "V"}
